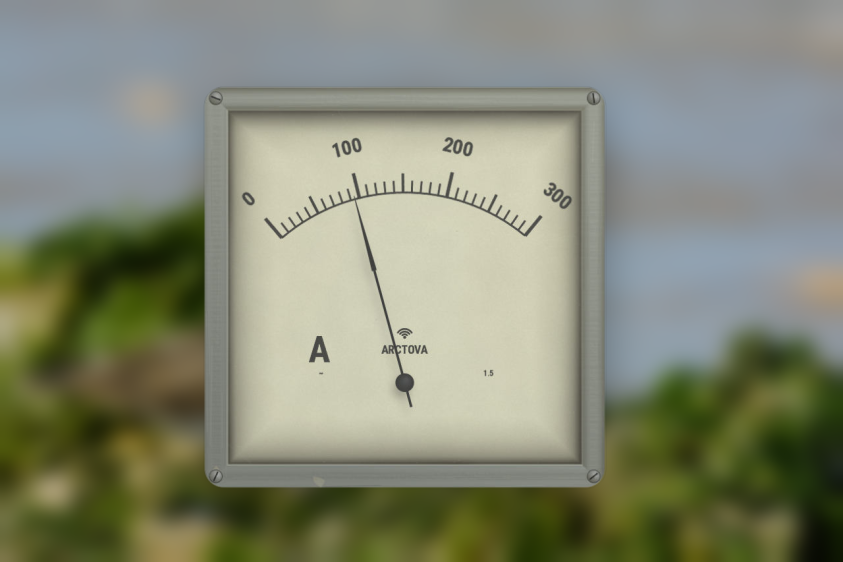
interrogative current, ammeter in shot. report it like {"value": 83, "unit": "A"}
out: {"value": 95, "unit": "A"}
